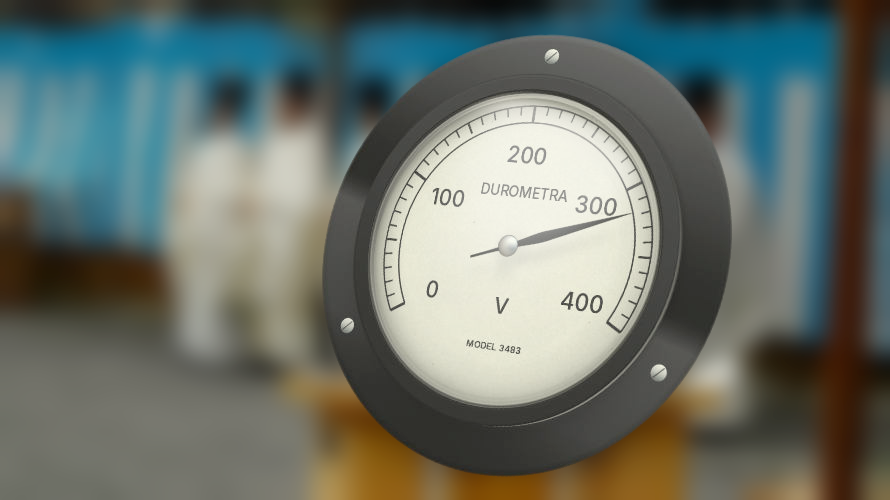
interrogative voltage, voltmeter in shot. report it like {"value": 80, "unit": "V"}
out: {"value": 320, "unit": "V"}
